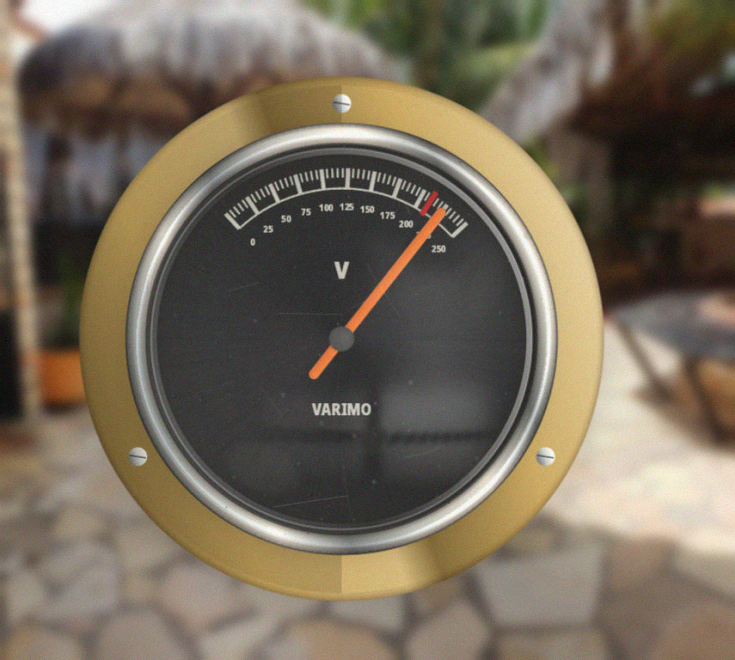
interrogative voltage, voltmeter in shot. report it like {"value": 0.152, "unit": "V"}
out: {"value": 225, "unit": "V"}
